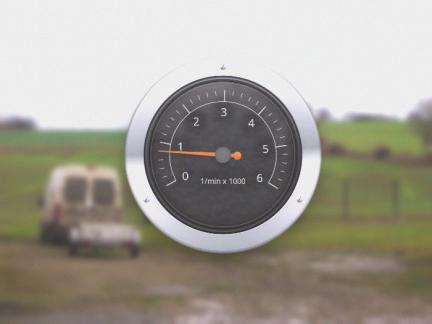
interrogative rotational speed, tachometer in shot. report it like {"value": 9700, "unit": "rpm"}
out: {"value": 800, "unit": "rpm"}
